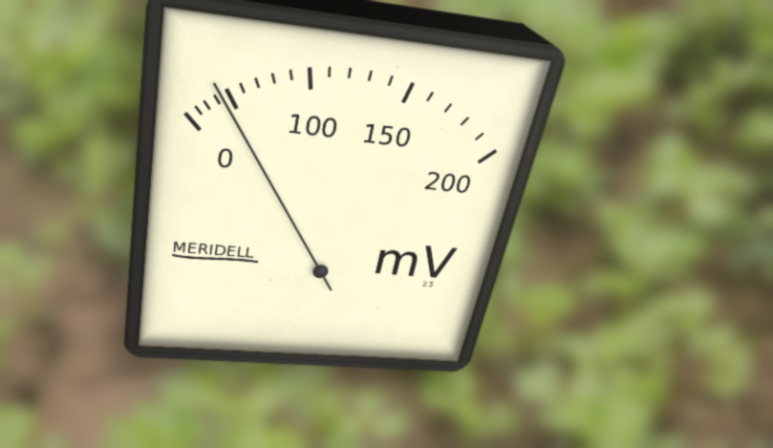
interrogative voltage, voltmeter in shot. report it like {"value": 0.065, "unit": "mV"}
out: {"value": 45, "unit": "mV"}
